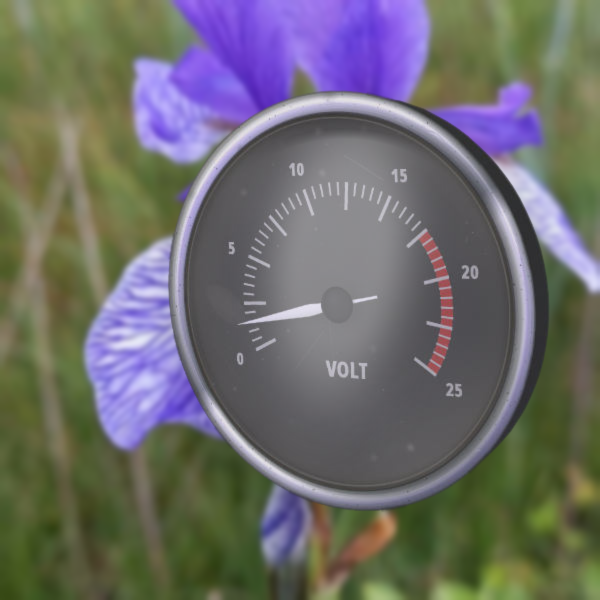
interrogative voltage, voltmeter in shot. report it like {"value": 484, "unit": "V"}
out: {"value": 1.5, "unit": "V"}
